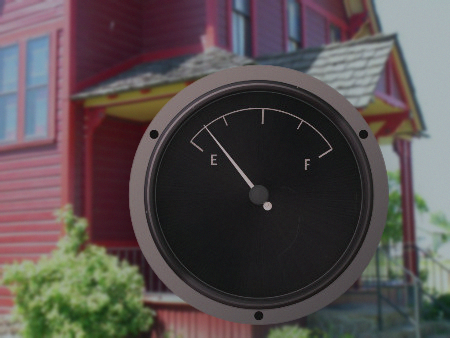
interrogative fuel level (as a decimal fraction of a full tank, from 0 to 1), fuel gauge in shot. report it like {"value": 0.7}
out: {"value": 0.125}
